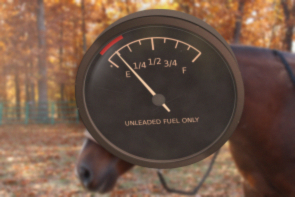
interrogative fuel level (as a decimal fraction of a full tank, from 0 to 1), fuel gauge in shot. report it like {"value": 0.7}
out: {"value": 0.125}
